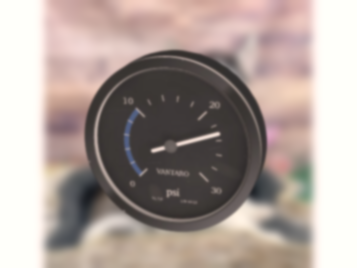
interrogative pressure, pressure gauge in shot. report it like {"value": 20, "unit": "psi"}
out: {"value": 23, "unit": "psi"}
